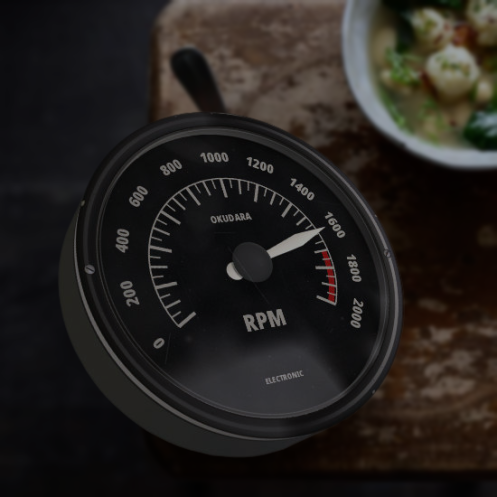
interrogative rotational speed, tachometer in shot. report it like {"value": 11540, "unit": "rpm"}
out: {"value": 1600, "unit": "rpm"}
